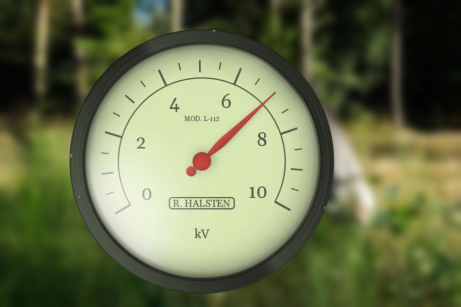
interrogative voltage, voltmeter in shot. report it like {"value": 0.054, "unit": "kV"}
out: {"value": 7, "unit": "kV"}
